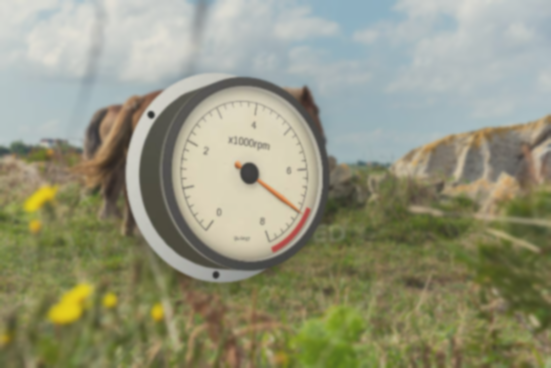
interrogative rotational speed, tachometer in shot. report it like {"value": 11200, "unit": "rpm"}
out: {"value": 7000, "unit": "rpm"}
